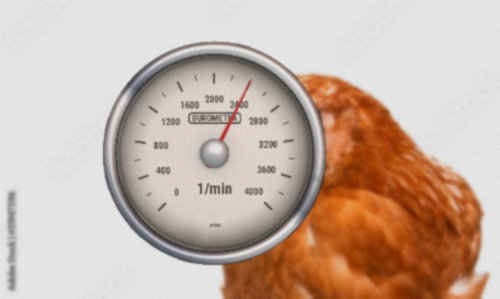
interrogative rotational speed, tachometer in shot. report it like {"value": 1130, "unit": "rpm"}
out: {"value": 2400, "unit": "rpm"}
